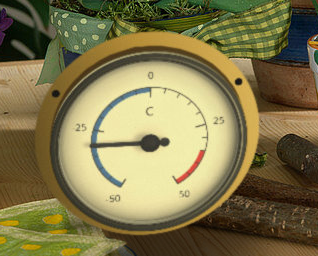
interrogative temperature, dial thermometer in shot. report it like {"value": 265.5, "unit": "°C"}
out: {"value": -30, "unit": "°C"}
